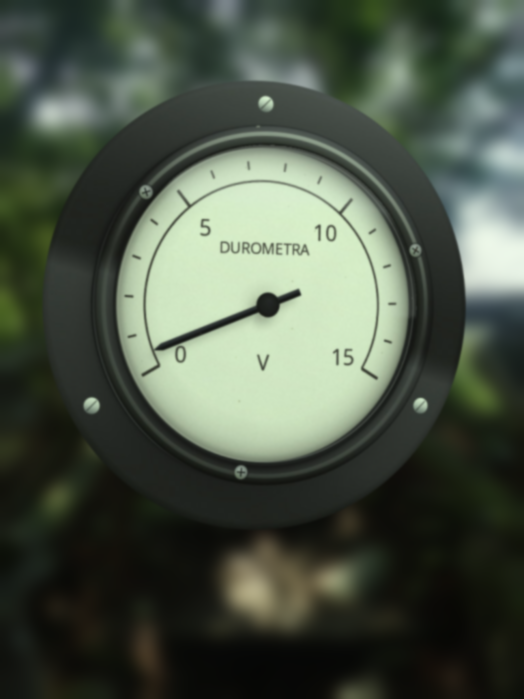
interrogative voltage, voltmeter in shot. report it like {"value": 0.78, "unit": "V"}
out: {"value": 0.5, "unit": "V"}
